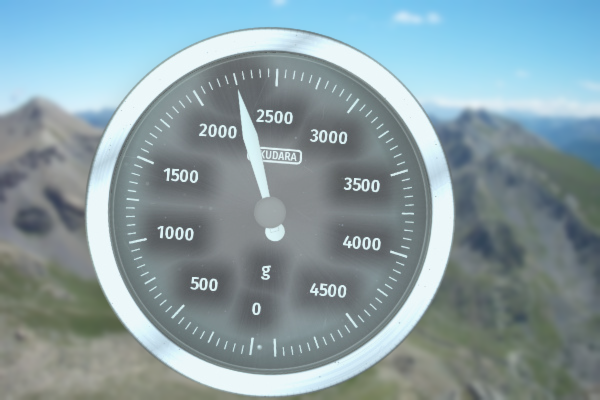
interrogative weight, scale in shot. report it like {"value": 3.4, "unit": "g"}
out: {"value": 2250, "unit": "g"}
